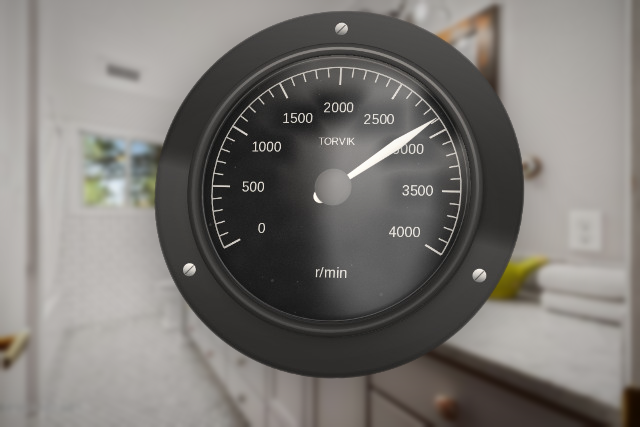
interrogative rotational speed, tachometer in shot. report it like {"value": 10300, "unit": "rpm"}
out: {"value": 2900, "unit": "rpm"}
